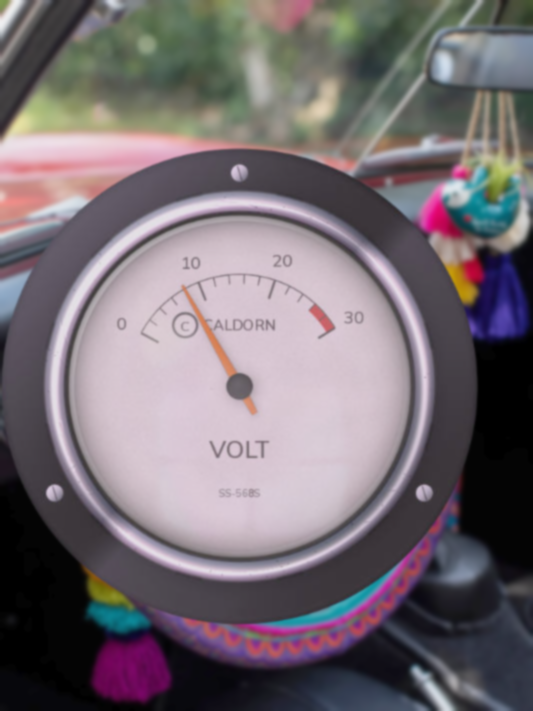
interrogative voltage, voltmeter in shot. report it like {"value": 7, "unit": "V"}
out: {"value": 8, "unit": "V"}
